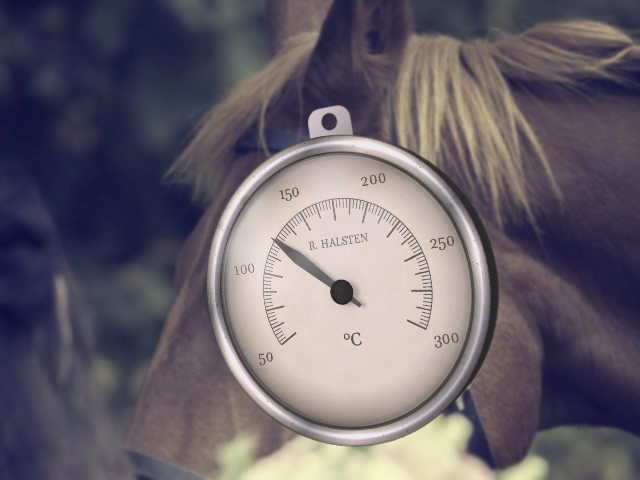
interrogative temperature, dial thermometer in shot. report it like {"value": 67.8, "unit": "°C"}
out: {"value": 125, "unit": "°C"}
